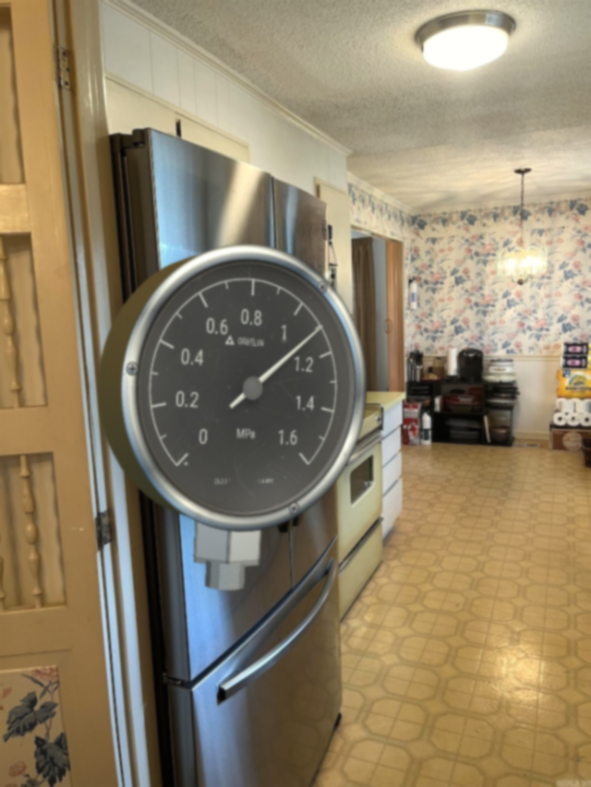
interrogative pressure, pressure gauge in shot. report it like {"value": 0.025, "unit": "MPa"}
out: {"value": 1.1, "unit": "MPa"}
